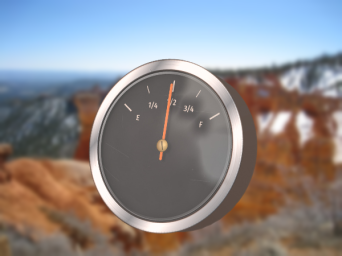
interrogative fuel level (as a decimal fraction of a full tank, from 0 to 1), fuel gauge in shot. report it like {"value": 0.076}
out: {"value": 0.5}
